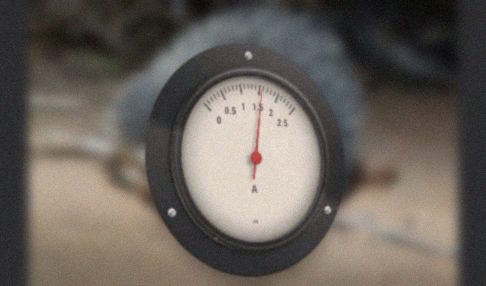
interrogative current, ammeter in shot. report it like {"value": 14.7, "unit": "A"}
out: {"value": 1.5, "unit": "A"}
